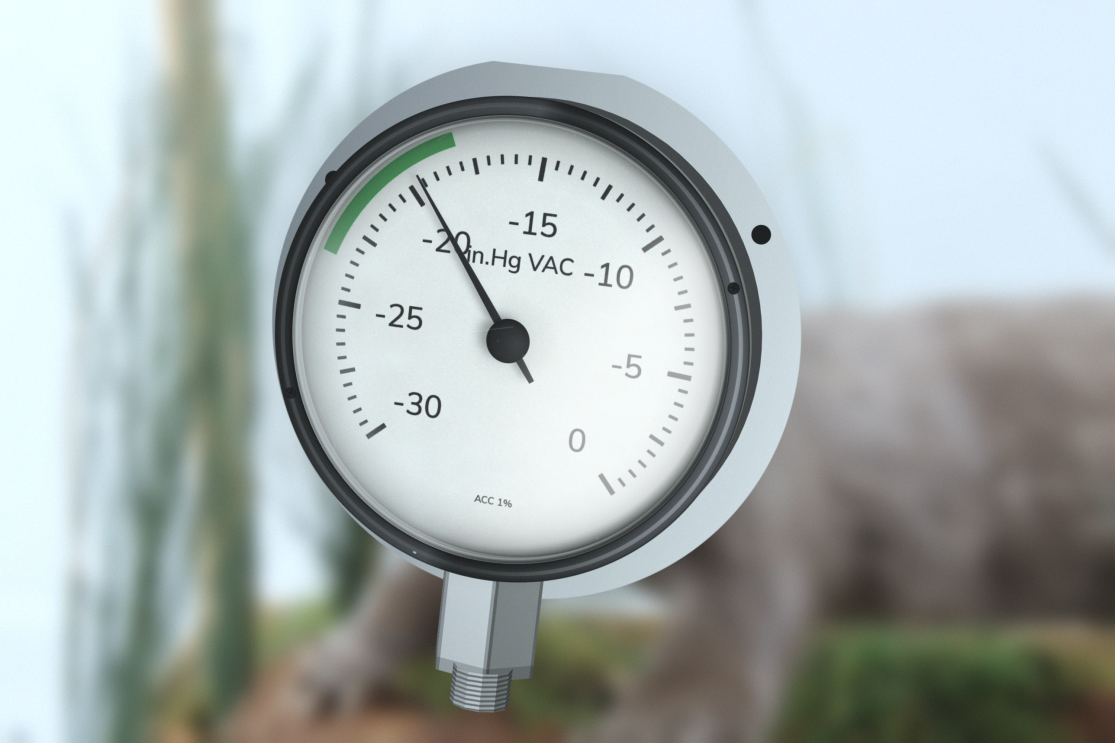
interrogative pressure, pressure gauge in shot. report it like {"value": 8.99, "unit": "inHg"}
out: {"value": -19.5, "unit": "inHg"}
